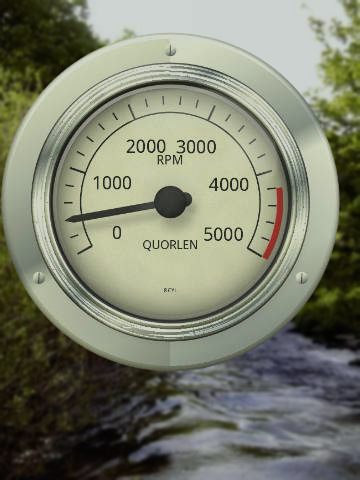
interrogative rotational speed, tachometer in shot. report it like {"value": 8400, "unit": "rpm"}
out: {"value": 400, "unit": "rpm"}
